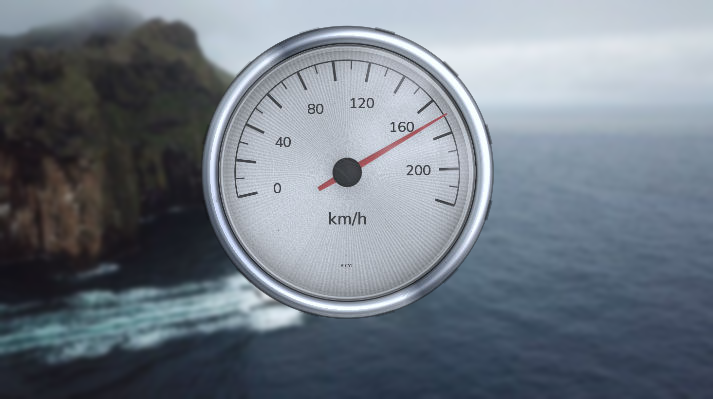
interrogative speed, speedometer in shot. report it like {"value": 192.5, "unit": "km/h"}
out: {"value": 170, "unit": "km/h"}
